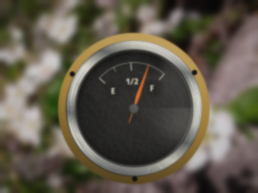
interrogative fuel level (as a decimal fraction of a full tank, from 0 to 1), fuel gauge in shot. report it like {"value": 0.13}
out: {"value": 0.75}
